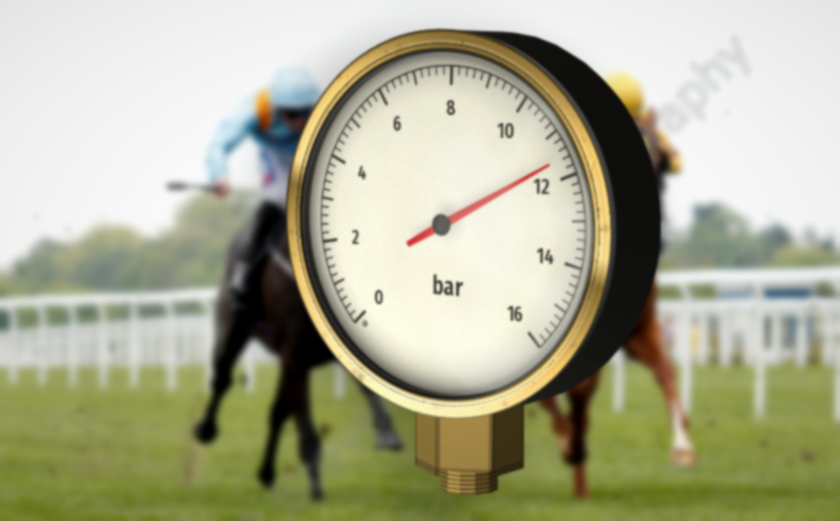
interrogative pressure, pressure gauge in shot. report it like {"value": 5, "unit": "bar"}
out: {"value": 11.6, "unit": "bar"}
